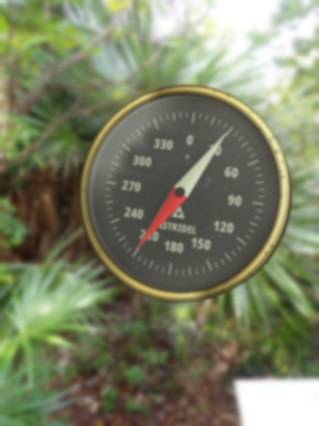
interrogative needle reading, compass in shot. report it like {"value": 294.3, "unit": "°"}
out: {"value": 210, "unit": "°"}
